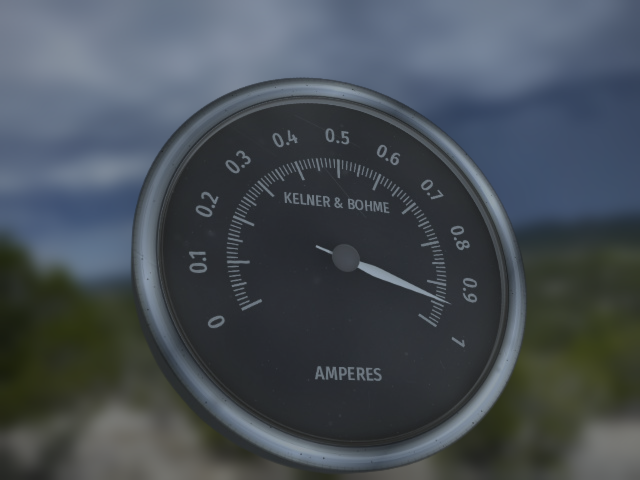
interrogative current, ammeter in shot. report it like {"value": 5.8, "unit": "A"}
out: {"value": 0.95, "unit": "A"}
